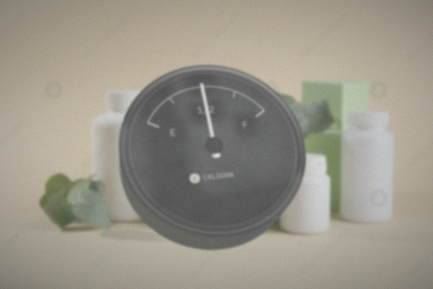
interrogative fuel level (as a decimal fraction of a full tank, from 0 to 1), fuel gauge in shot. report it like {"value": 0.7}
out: {"value": 0.5}
